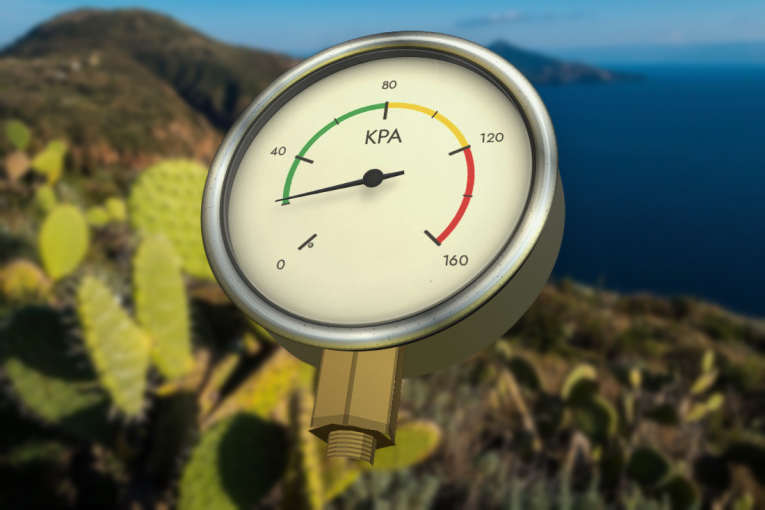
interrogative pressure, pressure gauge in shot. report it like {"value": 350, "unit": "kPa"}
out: {"value": 20, "unit": "kPa"}
